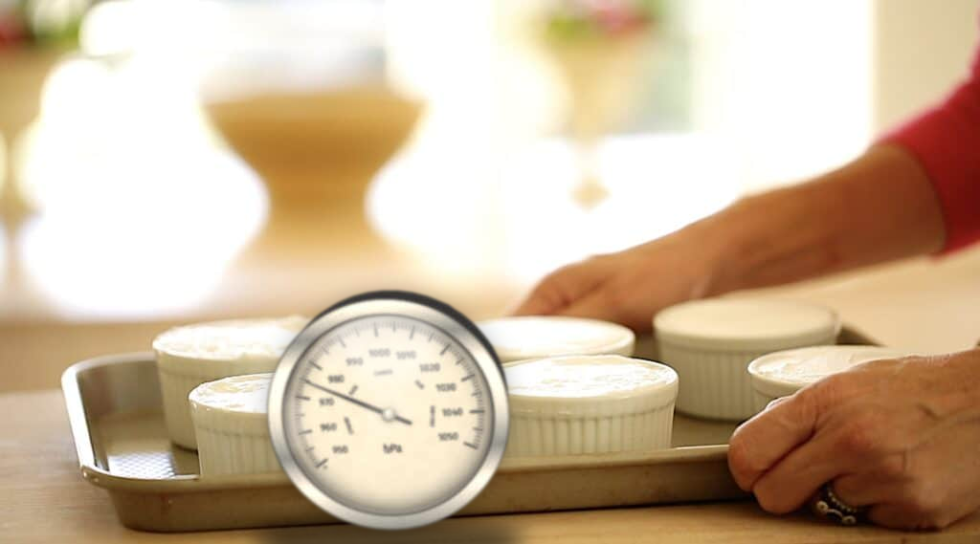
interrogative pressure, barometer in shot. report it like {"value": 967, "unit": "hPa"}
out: {"value": 975, "unit": "hPa"}
